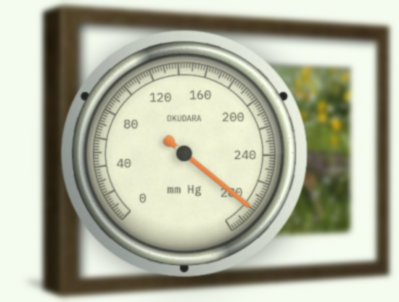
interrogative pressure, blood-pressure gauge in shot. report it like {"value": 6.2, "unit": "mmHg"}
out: {"value": 280, "unit": "mmHg"}
